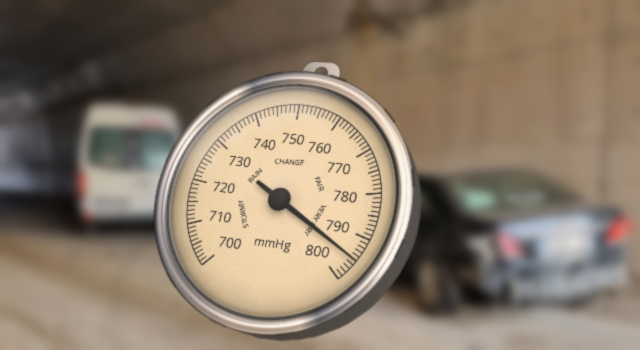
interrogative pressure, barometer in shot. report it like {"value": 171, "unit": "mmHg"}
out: {"value": 795, "unit": "mmHg"}
